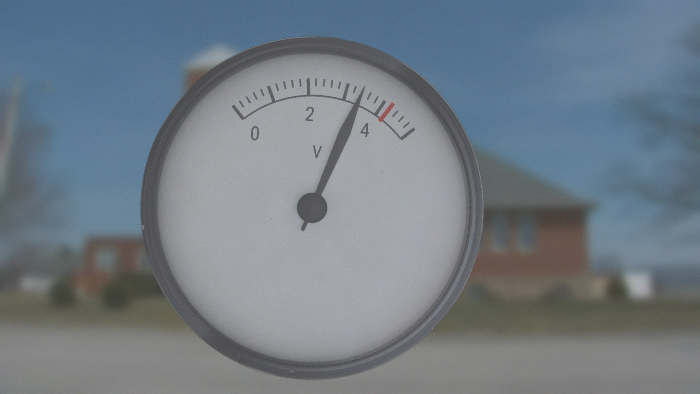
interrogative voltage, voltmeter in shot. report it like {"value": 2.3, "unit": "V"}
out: {"value": 3.4, "unit": "V"}
